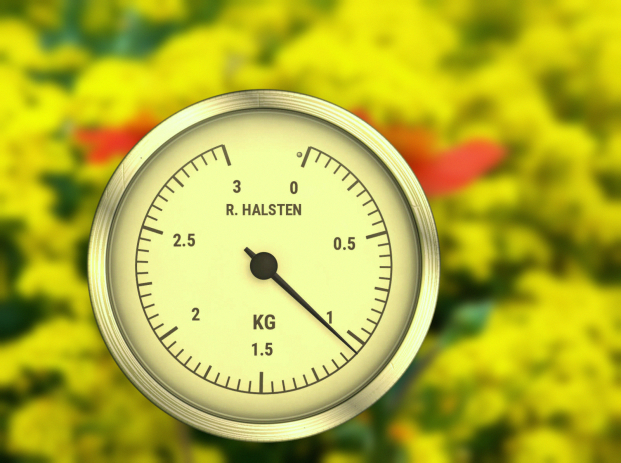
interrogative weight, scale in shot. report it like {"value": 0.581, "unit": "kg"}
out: {"value": 1.05, "unit": "kg"}
